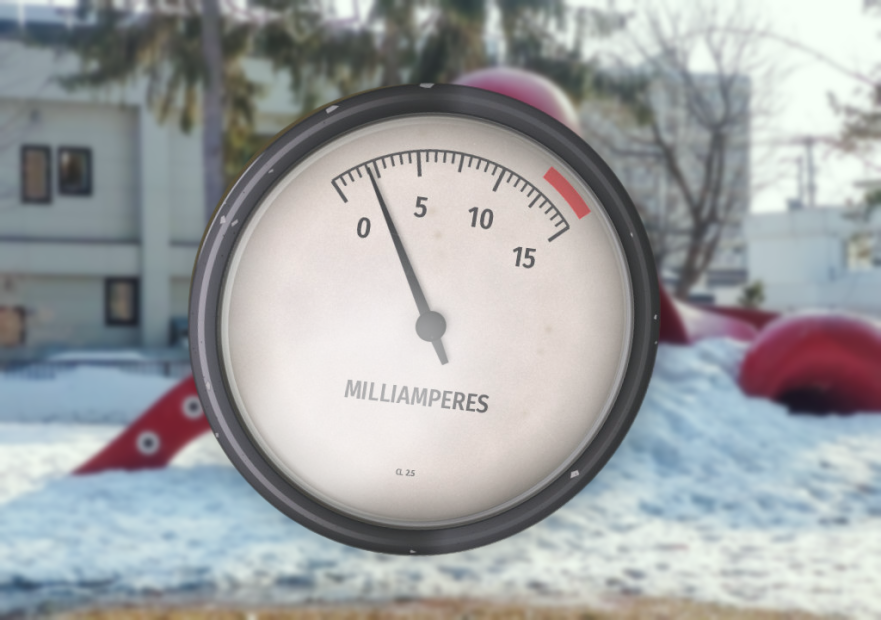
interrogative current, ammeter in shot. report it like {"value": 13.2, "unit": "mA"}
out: {"value": 2, "unit": "mA"}
